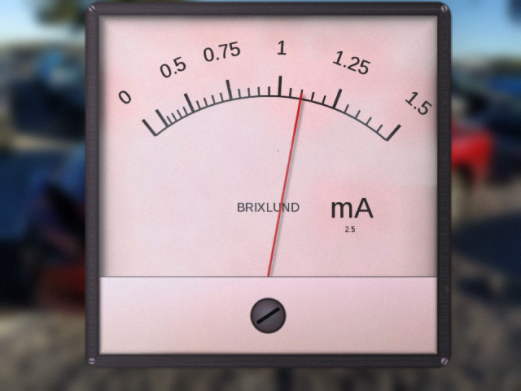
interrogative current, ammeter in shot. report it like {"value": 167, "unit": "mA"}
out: {"value": 1.1, "unit": "mA"}
